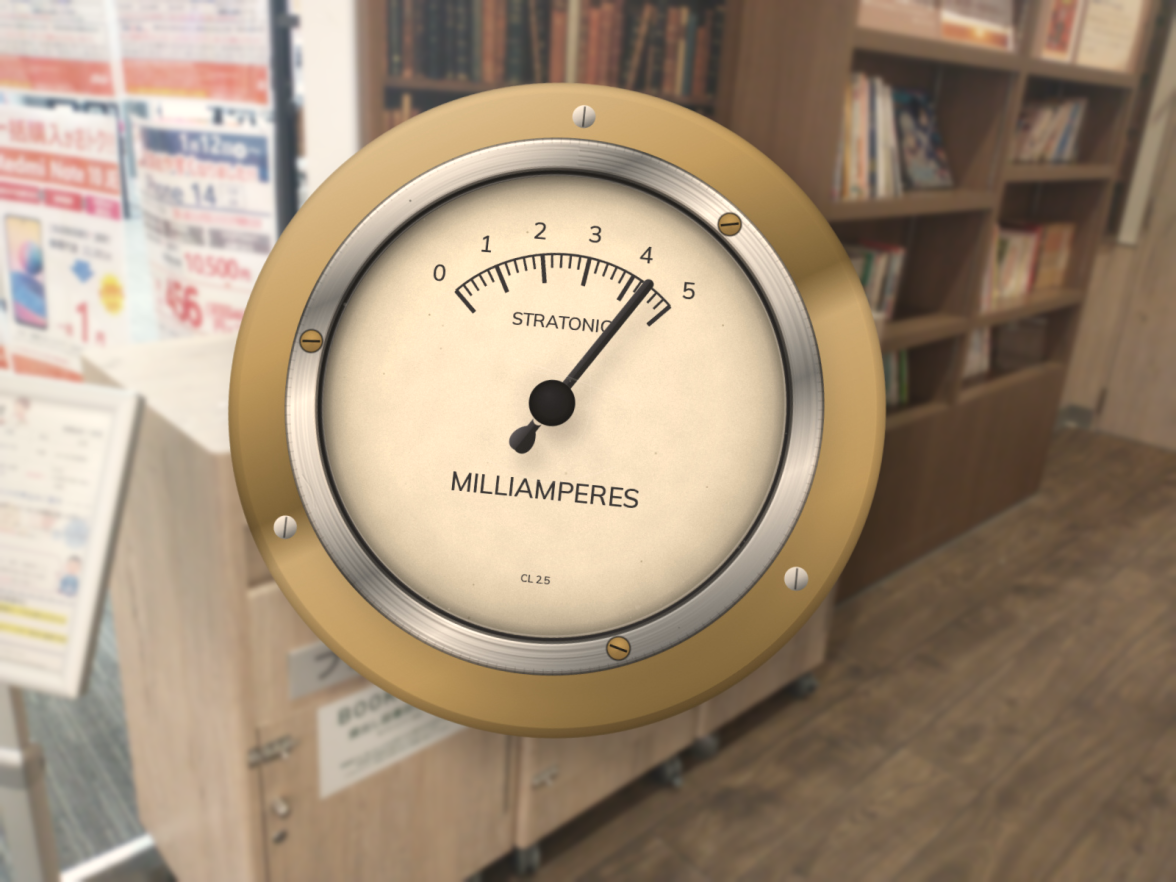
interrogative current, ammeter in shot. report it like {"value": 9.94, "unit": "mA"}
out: {"value": 4.4, "unit": "mA"}
